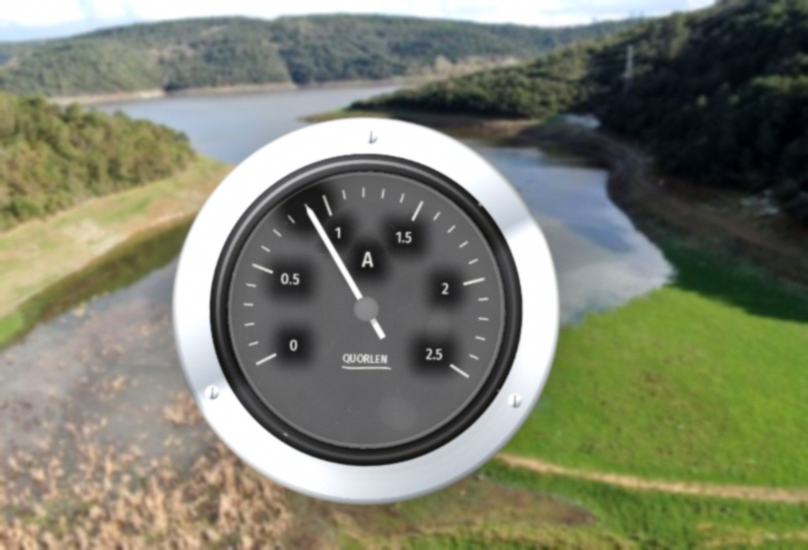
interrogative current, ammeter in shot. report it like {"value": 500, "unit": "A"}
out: {"value": 0.9, "unit": "A"}
